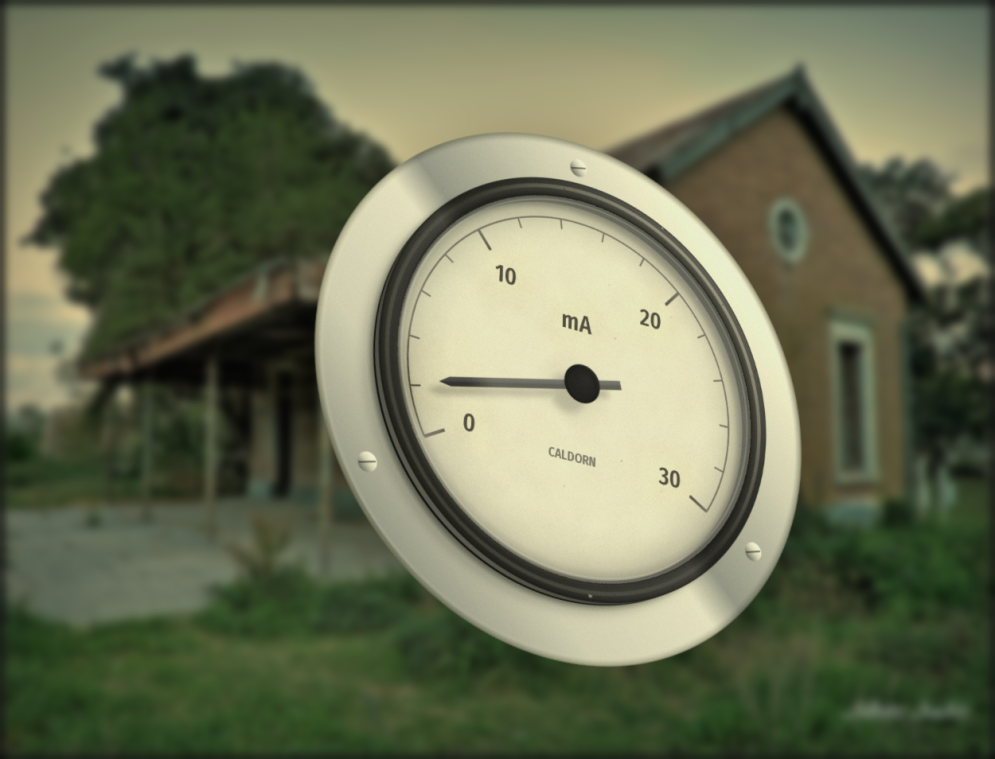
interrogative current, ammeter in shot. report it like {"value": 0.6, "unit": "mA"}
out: {"value": 2, "unit": "mA"}
